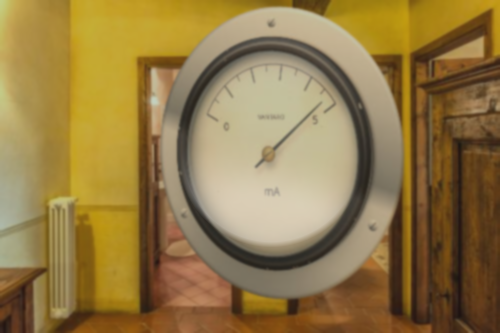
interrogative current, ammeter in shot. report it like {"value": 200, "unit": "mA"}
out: {"value": 4.75, "unit": "mA"}
